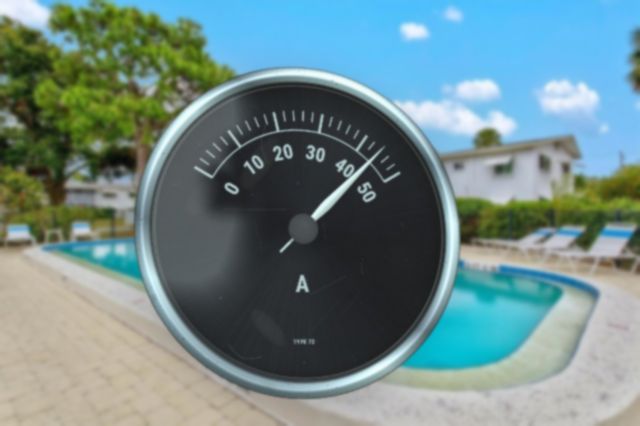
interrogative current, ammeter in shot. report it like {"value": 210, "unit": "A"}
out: {"value": 44, "unit": "A"}
